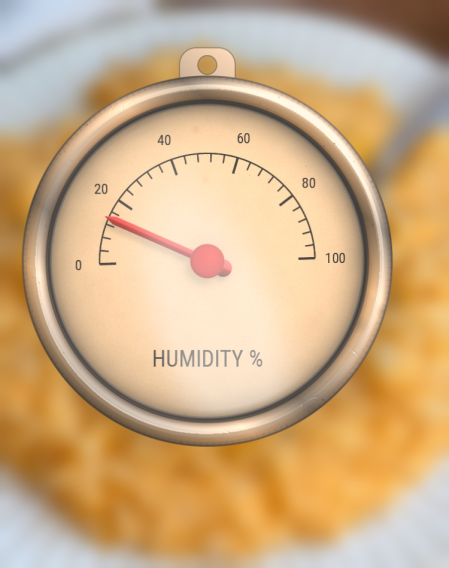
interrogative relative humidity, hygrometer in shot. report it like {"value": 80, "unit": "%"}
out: {"value": 14, "unit": "%"}
